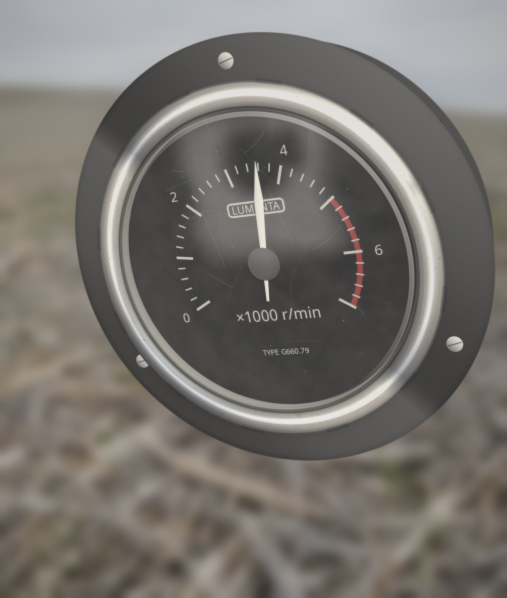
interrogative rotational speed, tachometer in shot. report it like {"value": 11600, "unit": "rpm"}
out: {"value": 3600, "unit": "rpm"}
